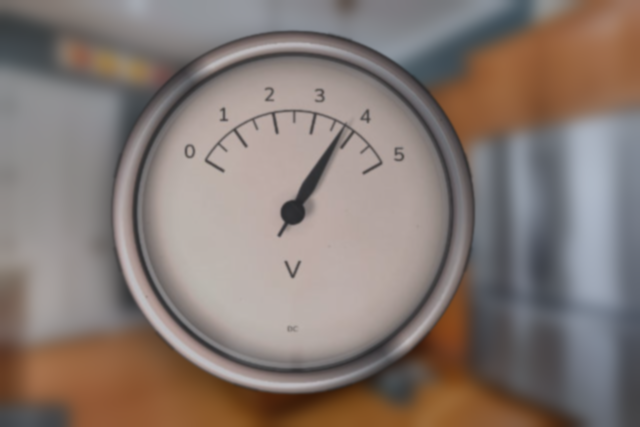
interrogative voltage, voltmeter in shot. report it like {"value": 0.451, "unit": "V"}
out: {"value": 3.75, "unit": "V"}
